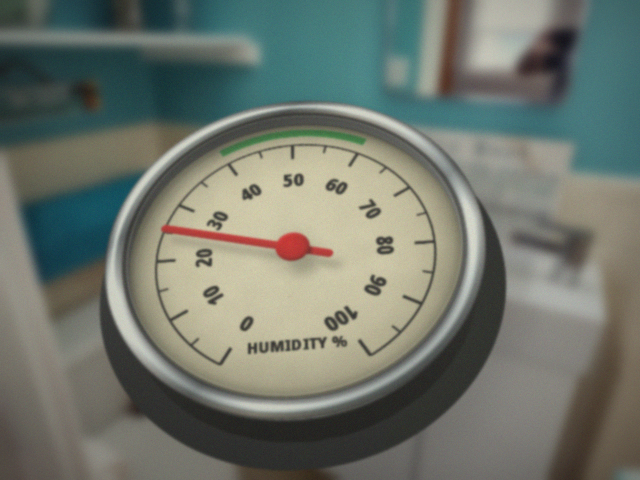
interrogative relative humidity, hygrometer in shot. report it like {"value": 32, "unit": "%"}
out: {"value": 25, "unit": "%"}
